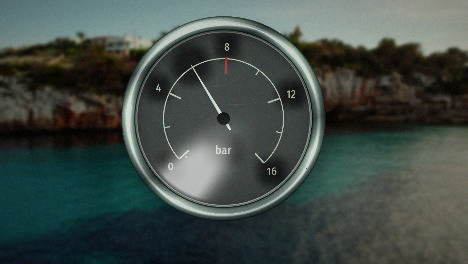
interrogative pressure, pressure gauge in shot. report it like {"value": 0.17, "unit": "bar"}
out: {"value": 6, "unit": "bar"}
